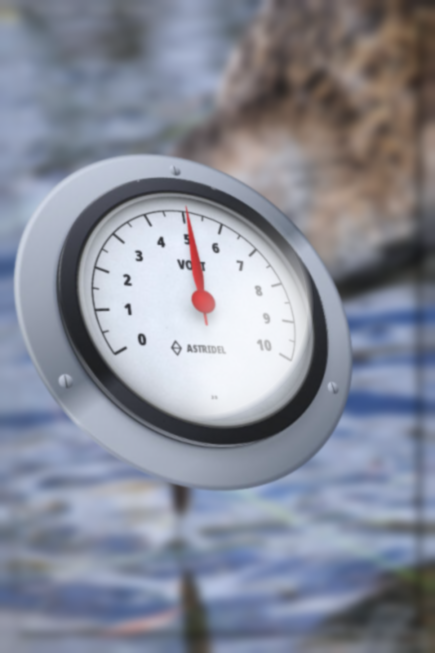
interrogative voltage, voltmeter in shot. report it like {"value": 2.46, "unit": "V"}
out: {"value": 5, "unit": "V"}
